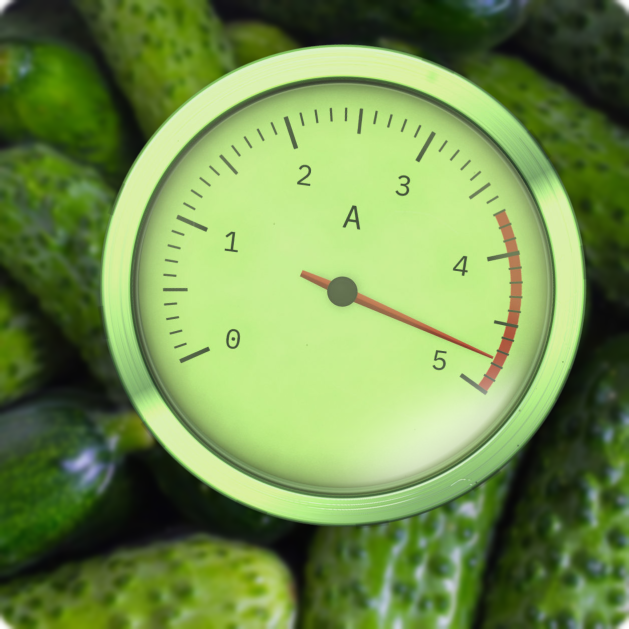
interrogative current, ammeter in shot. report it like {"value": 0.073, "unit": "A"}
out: {"value": 4.75, "unit": "A"}
